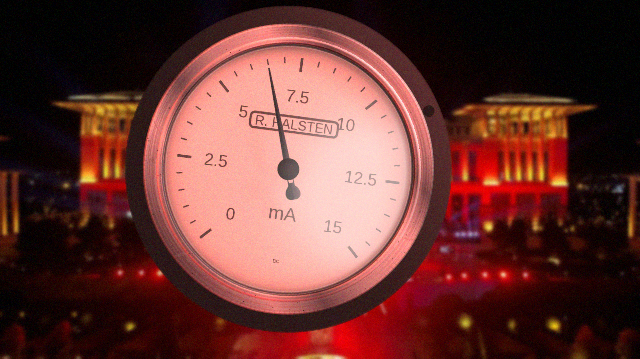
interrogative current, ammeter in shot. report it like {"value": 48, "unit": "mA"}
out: {"value": 6.5, "unit": "mA"}
